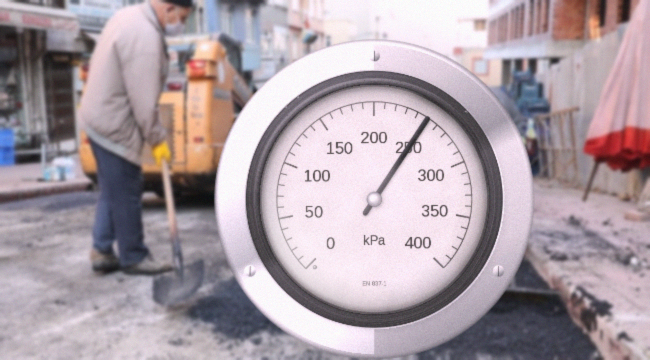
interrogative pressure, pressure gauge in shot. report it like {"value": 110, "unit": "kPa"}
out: {"value": 250, "unit": "kPa"}
